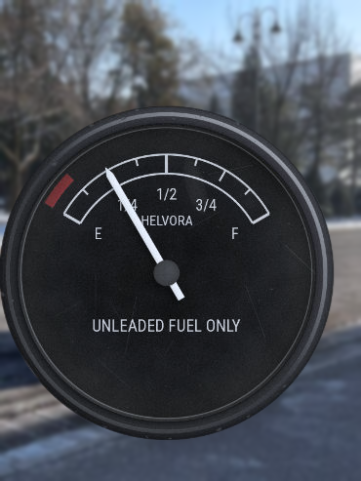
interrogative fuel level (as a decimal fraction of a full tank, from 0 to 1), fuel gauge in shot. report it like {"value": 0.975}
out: {"value": 0.25}
